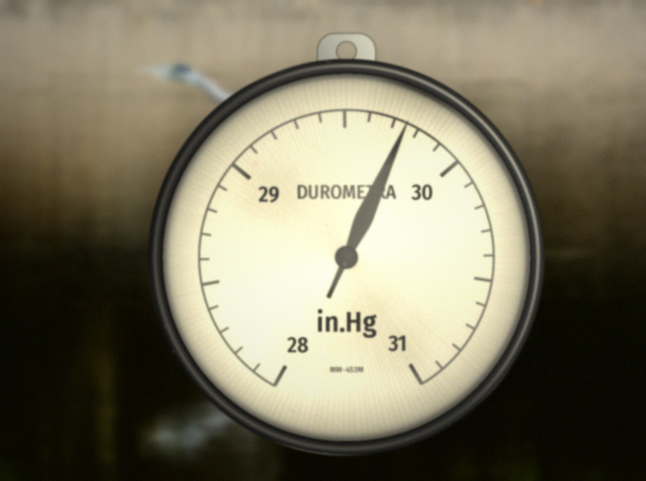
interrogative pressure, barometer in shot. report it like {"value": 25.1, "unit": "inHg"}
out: {"value": 29.75, "unit": "inHg"}
